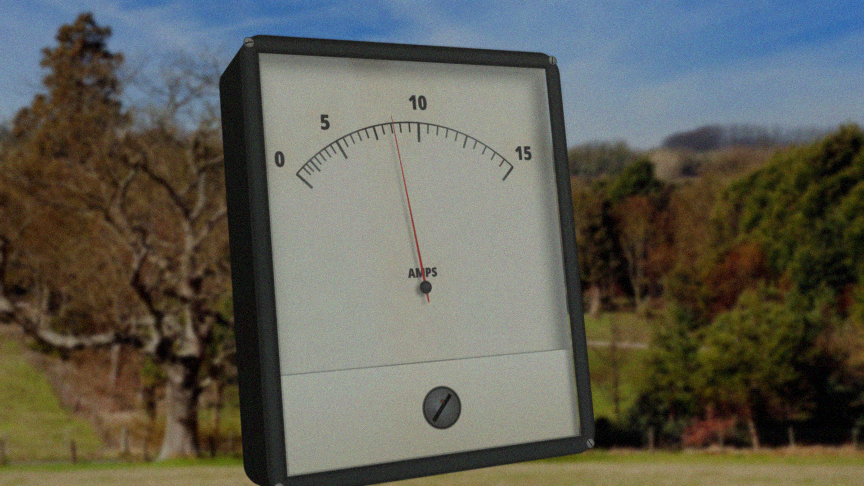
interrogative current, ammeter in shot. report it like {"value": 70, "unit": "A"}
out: {"value": 8.5, "unit": "A"}
